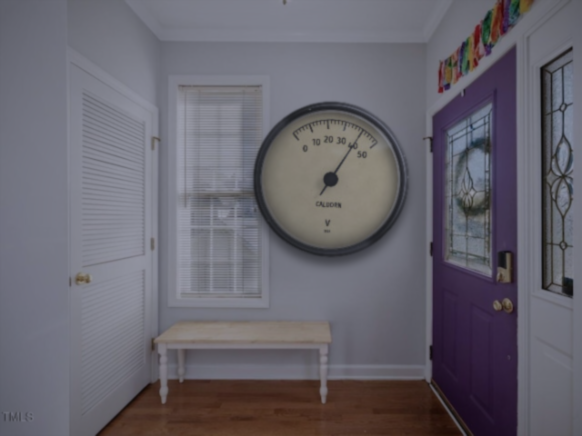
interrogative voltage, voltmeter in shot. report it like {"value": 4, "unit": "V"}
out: {"value": 40, "unit": "V"}
